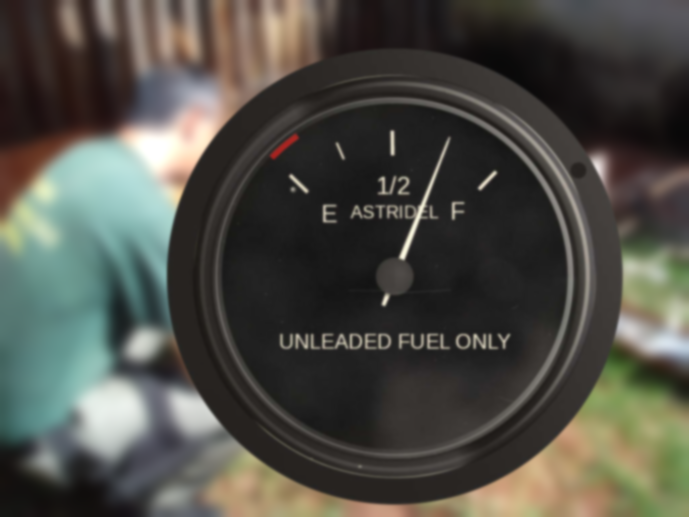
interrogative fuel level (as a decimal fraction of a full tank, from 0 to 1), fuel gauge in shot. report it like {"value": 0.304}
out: {"value": 0.75}
